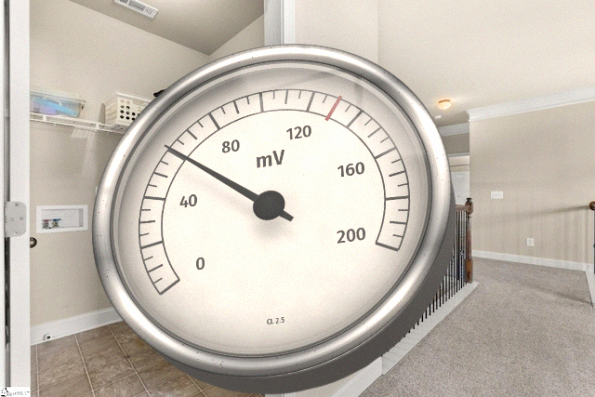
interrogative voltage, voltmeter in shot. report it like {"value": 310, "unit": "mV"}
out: {"value": 60, "unit": "mV"}
